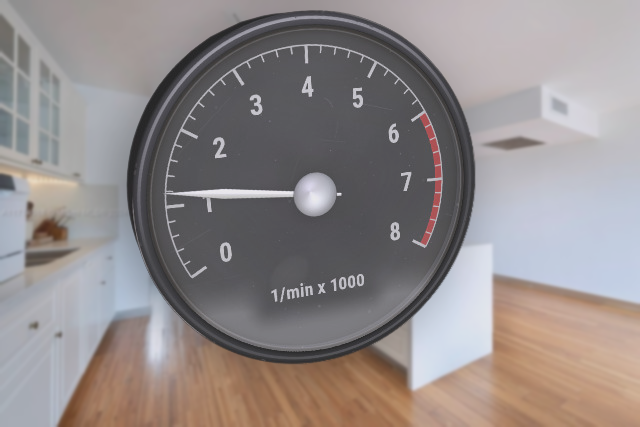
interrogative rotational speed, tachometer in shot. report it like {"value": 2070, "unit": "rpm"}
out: {"value": 1200, "unit": "rpm"}
